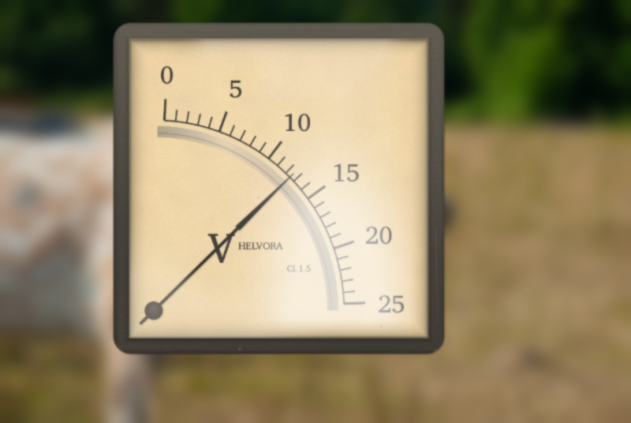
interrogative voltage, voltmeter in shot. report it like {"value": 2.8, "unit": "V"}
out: {"value": 12.5, "unit": "V"}
